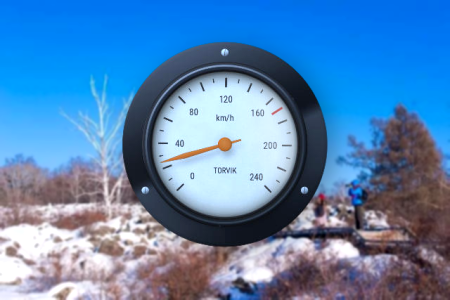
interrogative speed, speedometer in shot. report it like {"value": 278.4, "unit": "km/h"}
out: {"value": 25, "unit": "km/h"}
